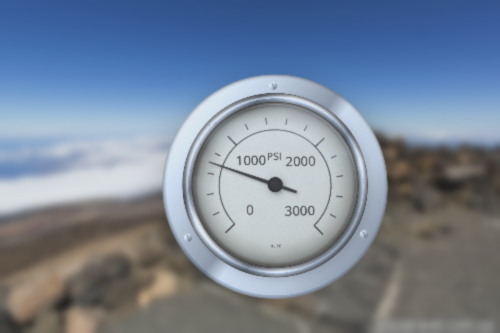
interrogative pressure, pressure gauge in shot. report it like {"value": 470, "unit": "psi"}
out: {"value": 700, "unit": "psi"}
